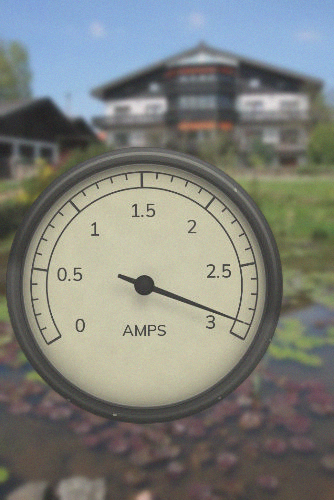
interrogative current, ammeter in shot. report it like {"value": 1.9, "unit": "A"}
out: {"value": 2.9, "unit": "A"}
